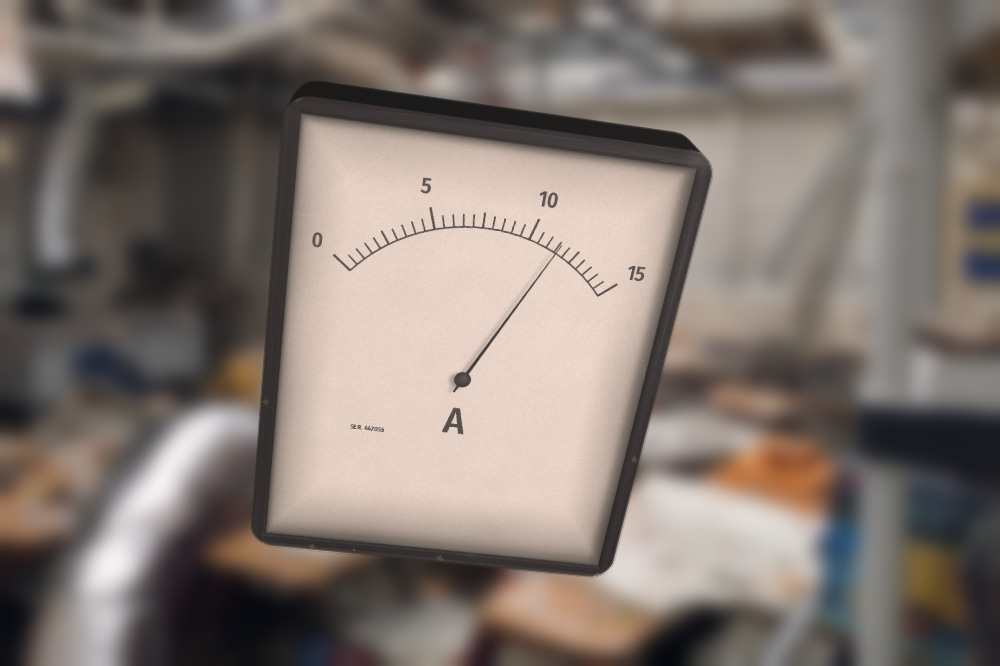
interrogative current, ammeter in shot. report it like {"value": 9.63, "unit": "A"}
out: {"value": 11.5, "unit": "A"}
